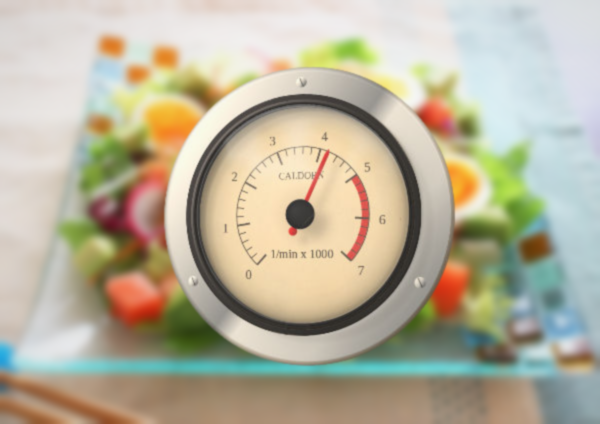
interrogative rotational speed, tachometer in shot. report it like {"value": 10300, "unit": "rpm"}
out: {"value": 4200, "unit": "rpm"}
